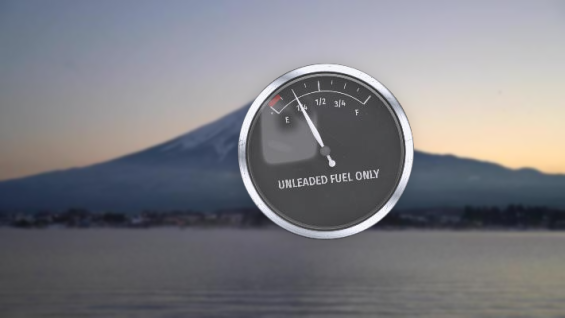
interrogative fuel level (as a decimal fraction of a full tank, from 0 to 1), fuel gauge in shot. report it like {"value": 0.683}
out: {"value": 0.25}
